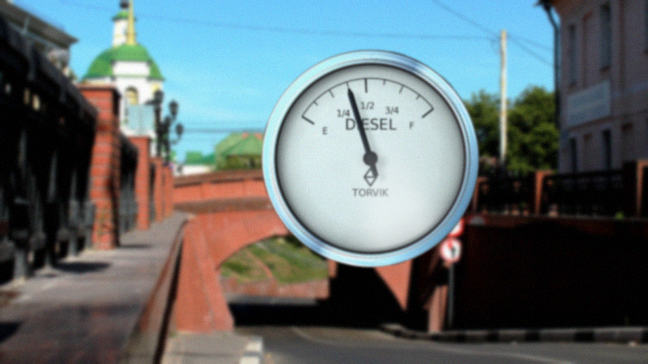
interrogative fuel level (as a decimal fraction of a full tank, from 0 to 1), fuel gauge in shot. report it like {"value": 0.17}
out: {"value": 0.375}
